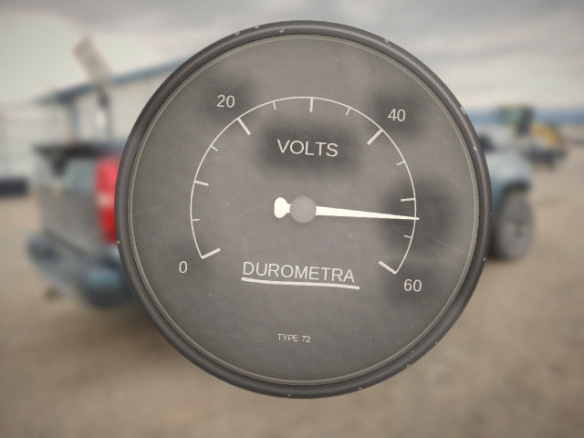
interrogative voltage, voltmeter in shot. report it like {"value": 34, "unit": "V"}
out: {"value": 52.5, "unit": "V"}
